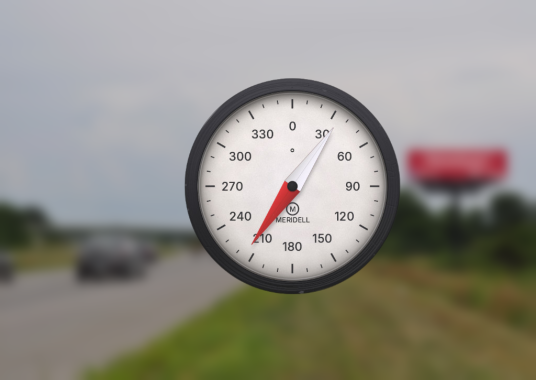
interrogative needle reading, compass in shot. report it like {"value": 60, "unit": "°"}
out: {"value": 215, "unit": "°"}
